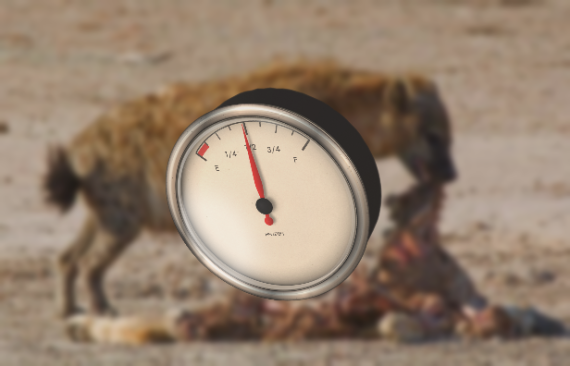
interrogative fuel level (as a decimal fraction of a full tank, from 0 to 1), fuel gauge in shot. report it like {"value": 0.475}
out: {"value": 0.5}
